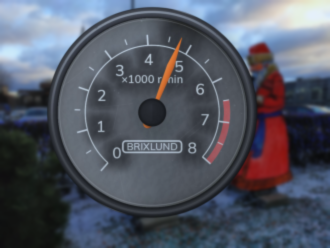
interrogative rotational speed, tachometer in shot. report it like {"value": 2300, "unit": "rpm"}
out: {"value": 4750, "unit": "rpm"}
